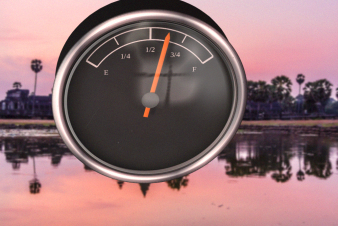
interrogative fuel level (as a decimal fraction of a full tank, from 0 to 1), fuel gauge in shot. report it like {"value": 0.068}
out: {"value": 0.625}
